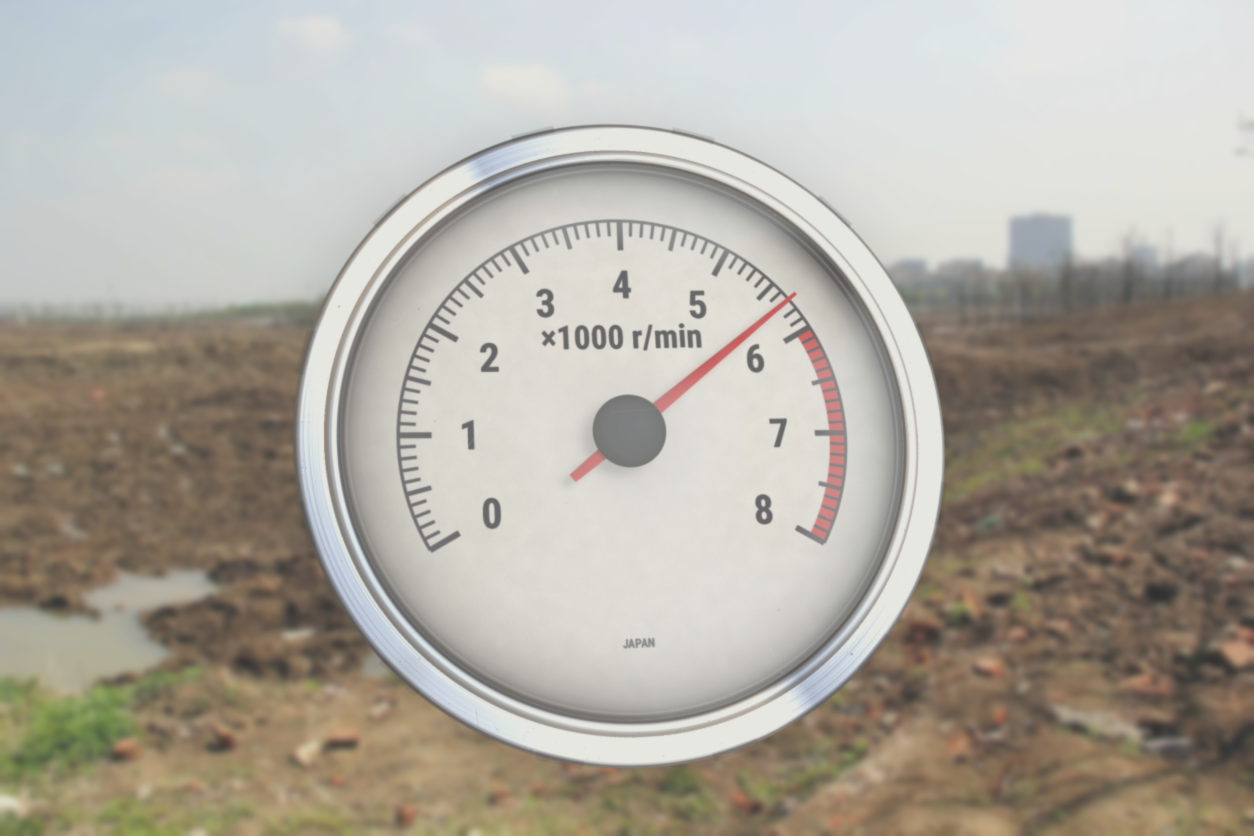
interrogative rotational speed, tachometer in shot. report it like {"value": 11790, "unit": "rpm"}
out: {"value": 5700, "unit": "rpm"}
